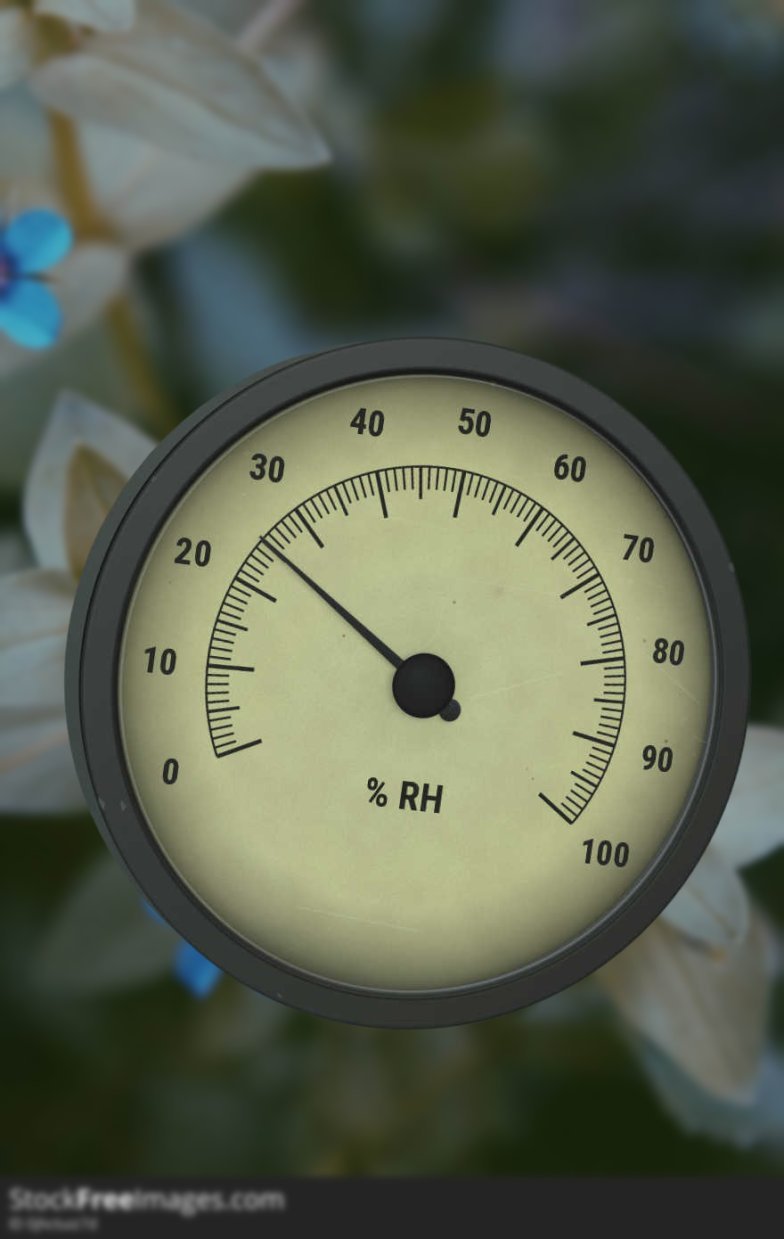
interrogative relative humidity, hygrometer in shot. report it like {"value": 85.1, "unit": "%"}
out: {"value": 25, "unit": "%"}
